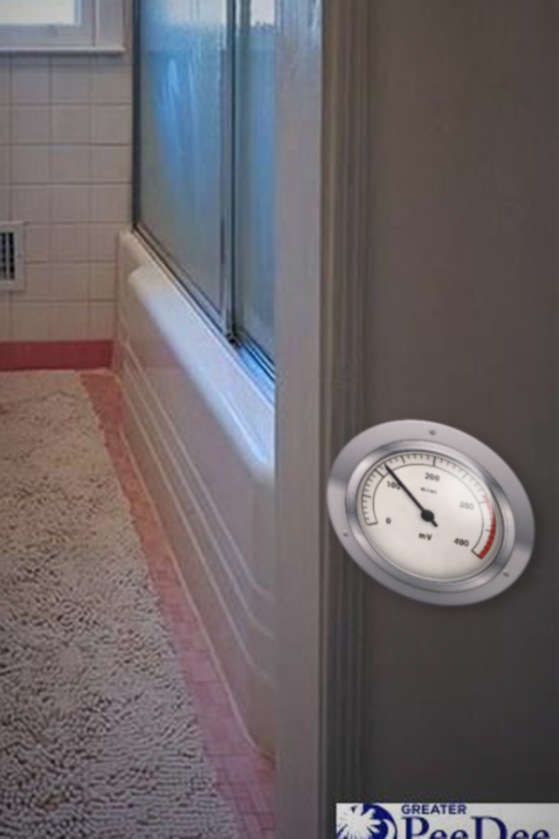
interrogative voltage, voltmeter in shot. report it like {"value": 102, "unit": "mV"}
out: {"value": 120, "unit": "mV"}
